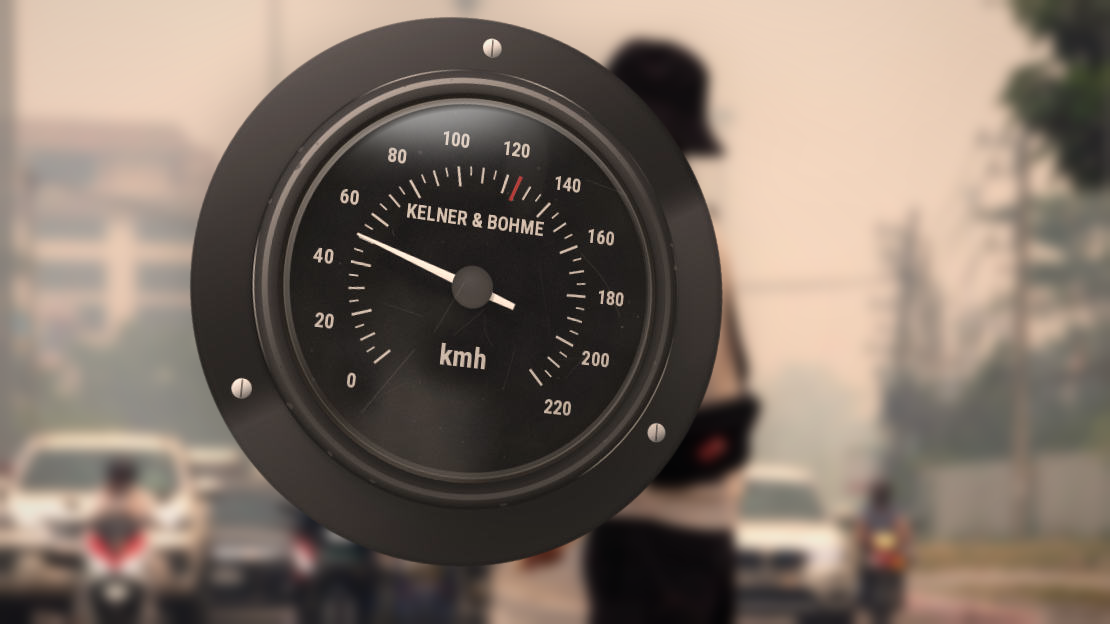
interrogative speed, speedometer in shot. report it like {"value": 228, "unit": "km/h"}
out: {"value": 50, "unit": "km/h"}
